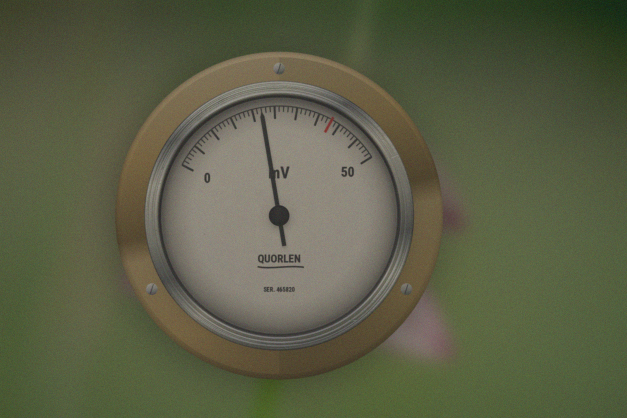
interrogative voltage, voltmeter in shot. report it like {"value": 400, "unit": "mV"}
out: {"value": 22, "unit": "mV"}
